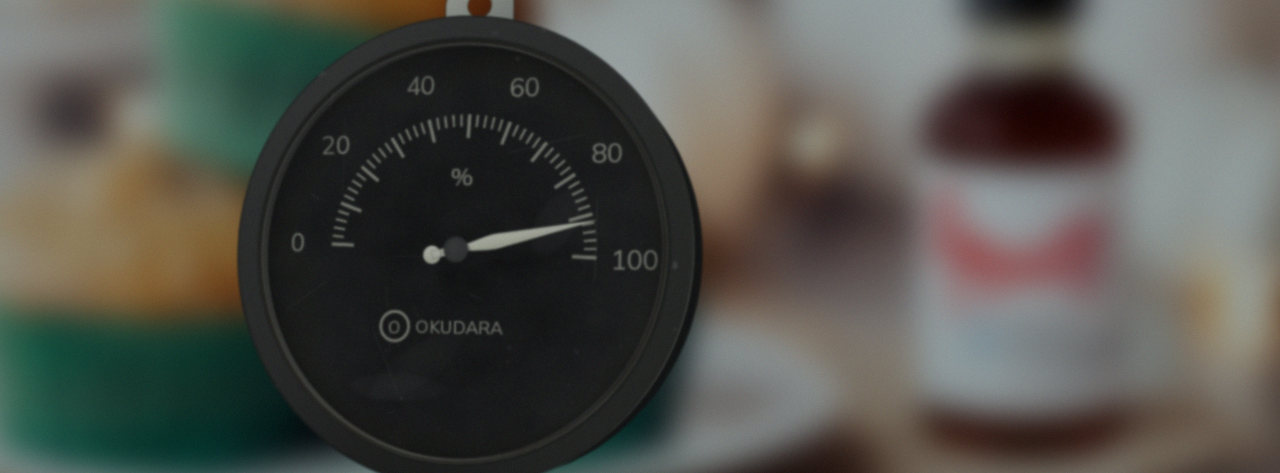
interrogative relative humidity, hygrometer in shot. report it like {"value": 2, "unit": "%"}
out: {"value": 92, "unit": "%"}
